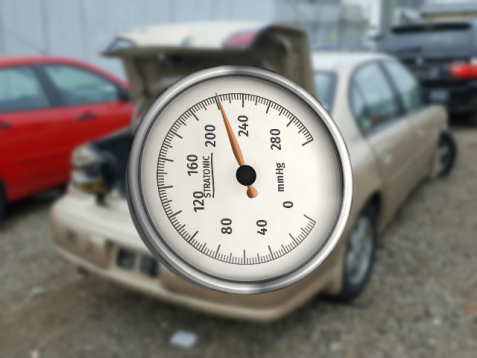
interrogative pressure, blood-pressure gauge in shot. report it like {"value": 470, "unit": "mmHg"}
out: {"value": 220, "unit": "mmHg"}
